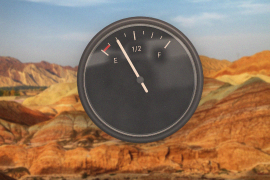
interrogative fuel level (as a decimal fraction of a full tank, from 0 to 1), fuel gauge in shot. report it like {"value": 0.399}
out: {"value": 0.25}
